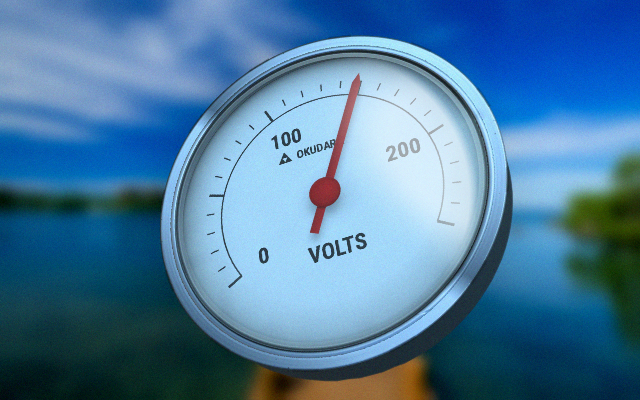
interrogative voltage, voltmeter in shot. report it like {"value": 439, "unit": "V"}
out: {"value": 150, "unit": "V"}
